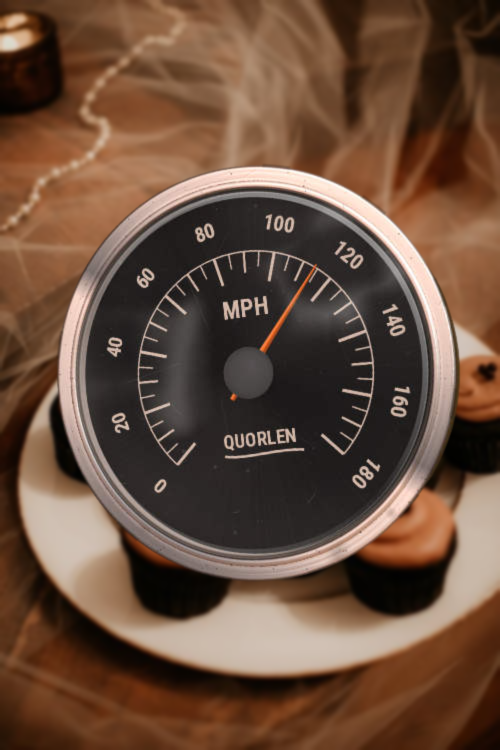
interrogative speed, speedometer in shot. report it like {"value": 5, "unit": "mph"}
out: {"value": 115, "unit": "mph"}
